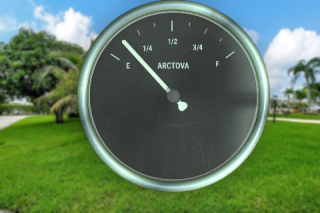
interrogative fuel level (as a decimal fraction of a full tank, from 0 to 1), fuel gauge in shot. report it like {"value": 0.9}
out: {"value": 0.125}
